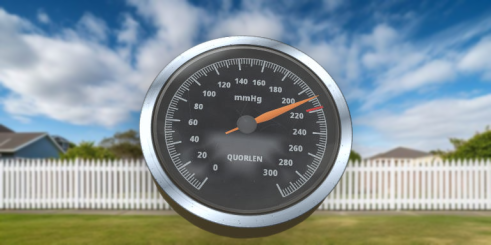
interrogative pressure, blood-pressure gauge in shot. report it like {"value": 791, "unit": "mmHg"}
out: {"value": 210, "unit": "mmHg"}
